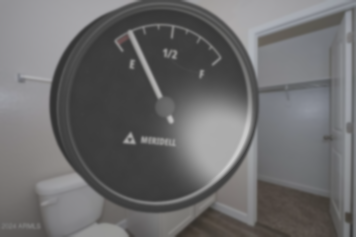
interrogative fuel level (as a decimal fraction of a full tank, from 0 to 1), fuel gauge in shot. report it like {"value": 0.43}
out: {"value": 0.125}
